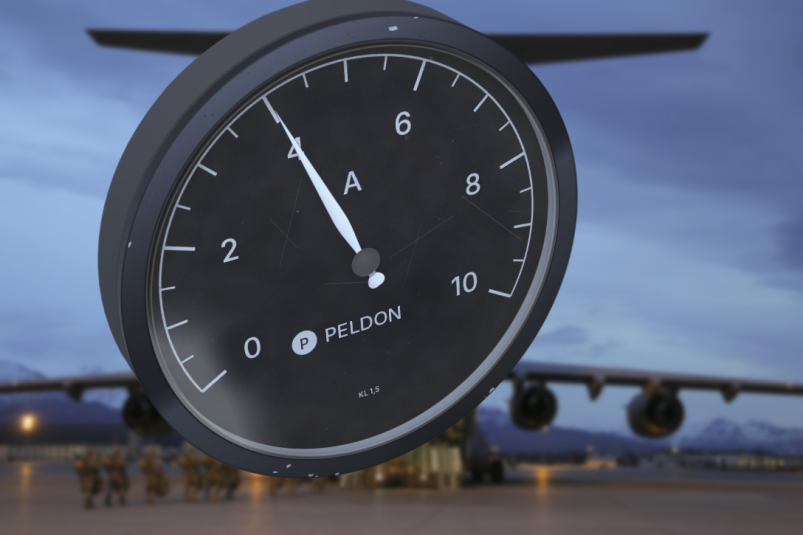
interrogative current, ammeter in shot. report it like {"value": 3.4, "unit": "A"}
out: {"value": 4, "unit": "A"}
